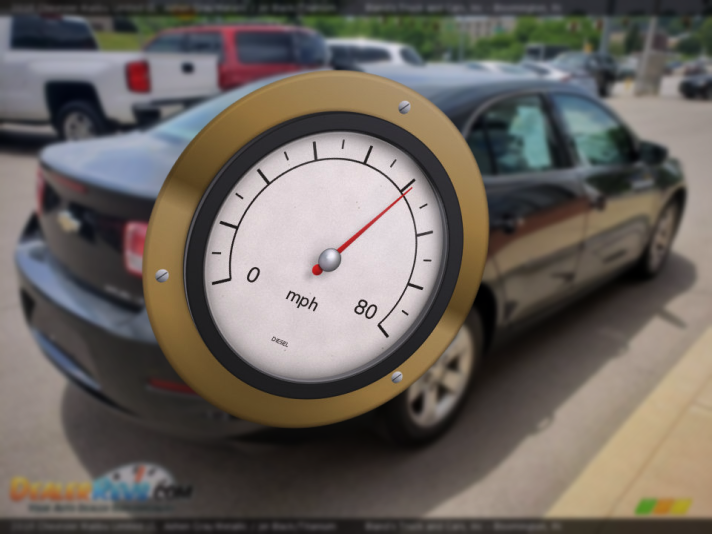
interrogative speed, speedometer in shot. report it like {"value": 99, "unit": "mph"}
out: {"value": 50, "unit": "mph"}
